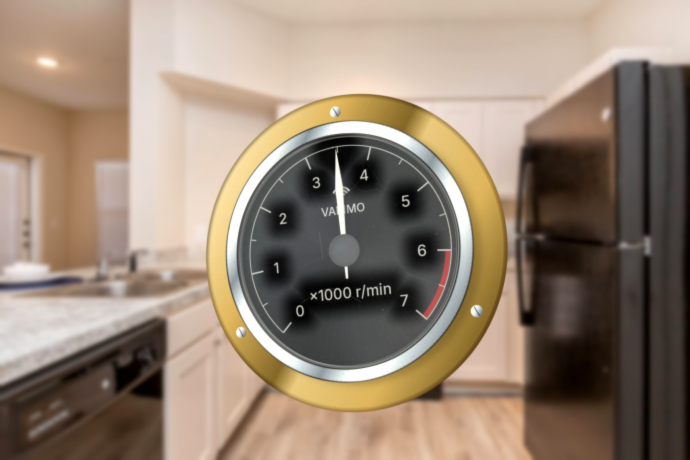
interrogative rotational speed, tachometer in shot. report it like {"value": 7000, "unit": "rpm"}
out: {"value": 3500, "unit": "rpm"}
